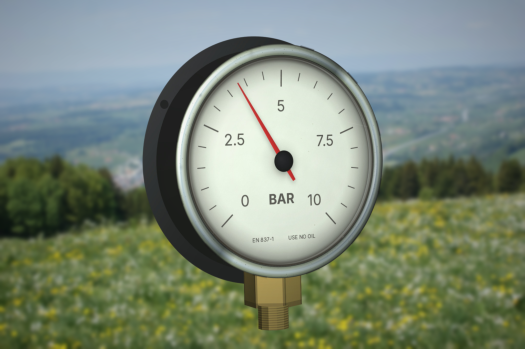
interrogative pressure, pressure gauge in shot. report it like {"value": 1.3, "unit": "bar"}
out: {"value": 3.75, "unit": "bar"}
